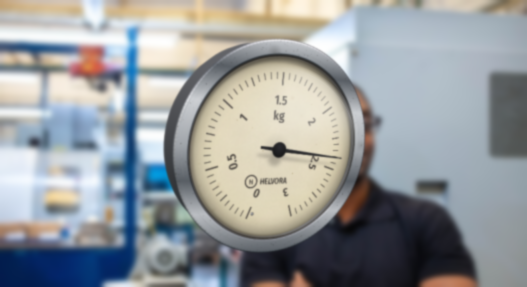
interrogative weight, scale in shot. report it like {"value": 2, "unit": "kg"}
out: {"value": 2.4, "unit": "kg"}
